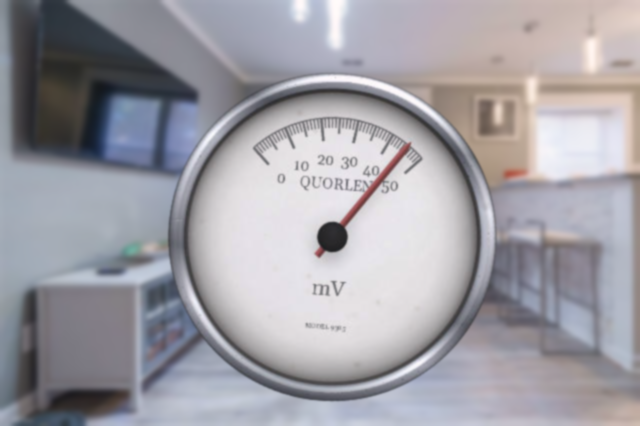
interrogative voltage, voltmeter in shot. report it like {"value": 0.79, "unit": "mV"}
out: {"value": 45, "unit": "mV"}
